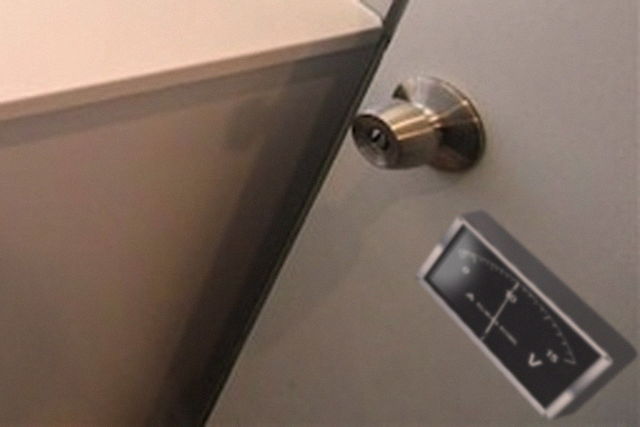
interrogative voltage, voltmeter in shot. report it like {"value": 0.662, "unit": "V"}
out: {"value": 10, "unit": "V"}
